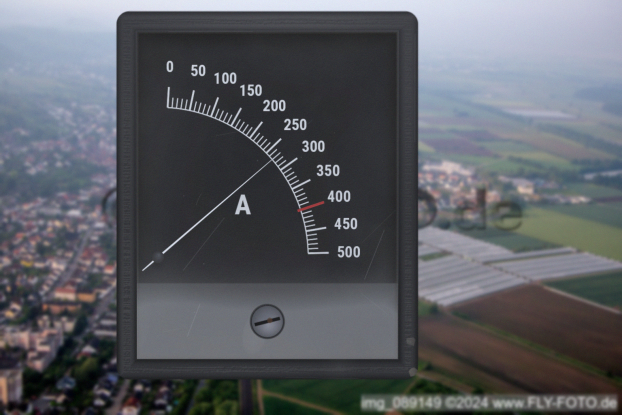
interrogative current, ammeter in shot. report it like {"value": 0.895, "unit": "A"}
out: {"value": 270, "unit": "A"}
